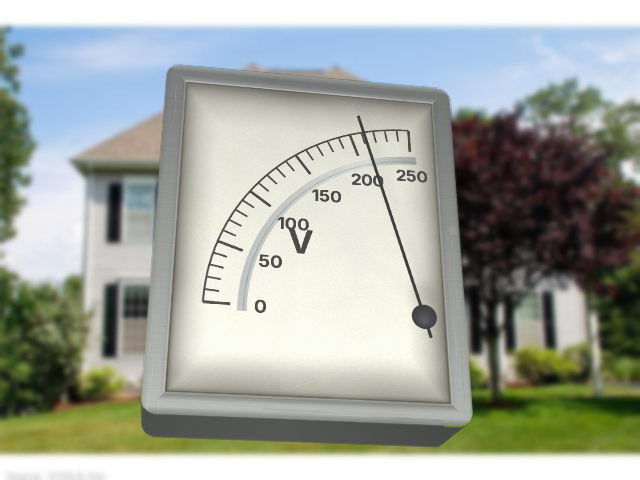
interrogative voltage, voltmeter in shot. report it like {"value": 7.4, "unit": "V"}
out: {"value": 210, "unit": "V"}
